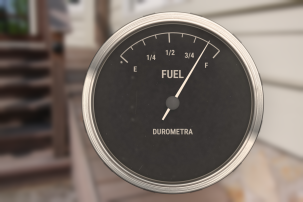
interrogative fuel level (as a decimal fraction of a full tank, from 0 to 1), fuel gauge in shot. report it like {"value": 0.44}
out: {"value": 0.875}
